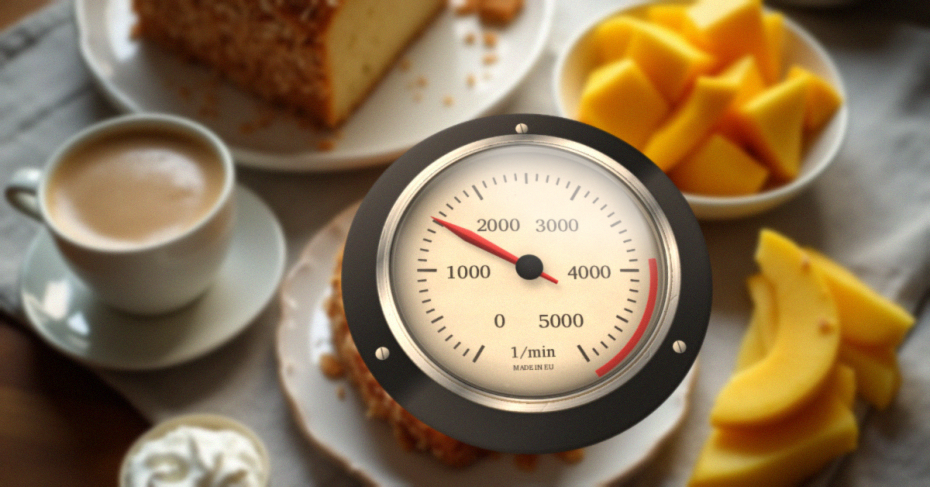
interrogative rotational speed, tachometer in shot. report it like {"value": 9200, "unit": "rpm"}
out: {"value": 1500, "unit": "rpm"}
